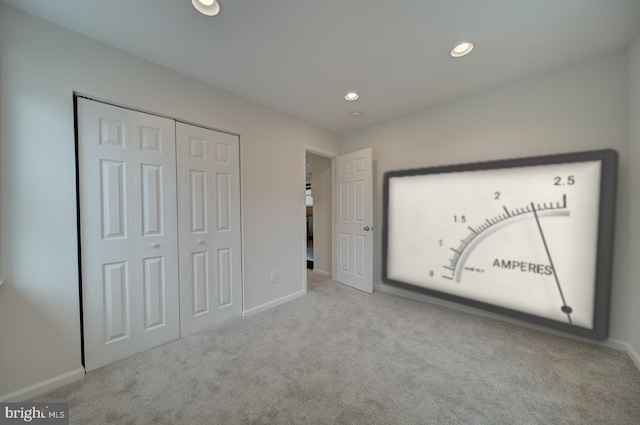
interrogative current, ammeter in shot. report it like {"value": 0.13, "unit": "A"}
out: {"value": 2.25, "unit": "A"}
